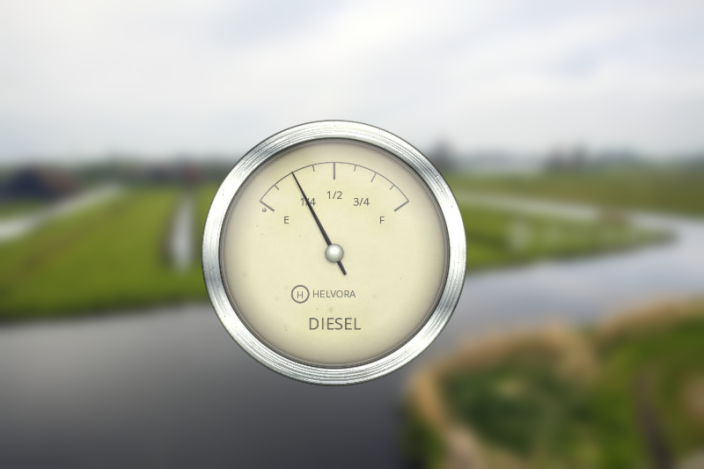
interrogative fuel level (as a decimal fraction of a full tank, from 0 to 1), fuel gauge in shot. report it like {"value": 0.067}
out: {"value": 0.25}
